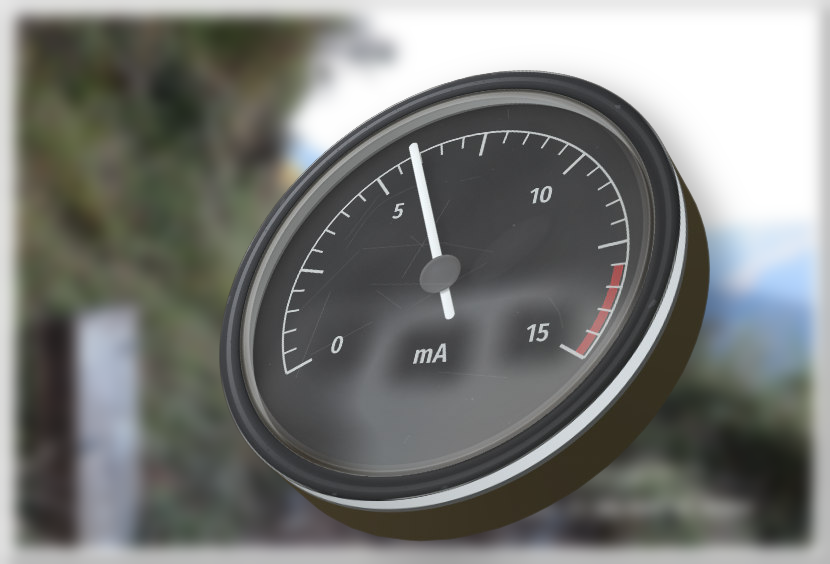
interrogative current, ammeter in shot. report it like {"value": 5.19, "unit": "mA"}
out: {"value": 6, "unit": "mA"}
